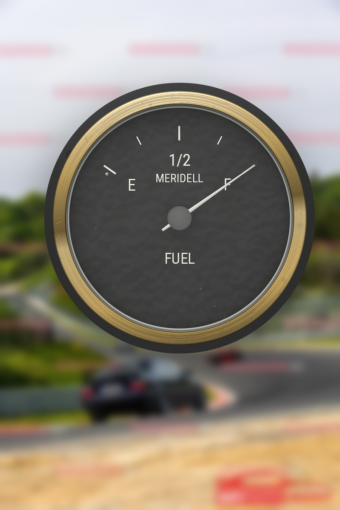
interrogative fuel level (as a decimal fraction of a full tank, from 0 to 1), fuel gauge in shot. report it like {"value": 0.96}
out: {"value": 1}
